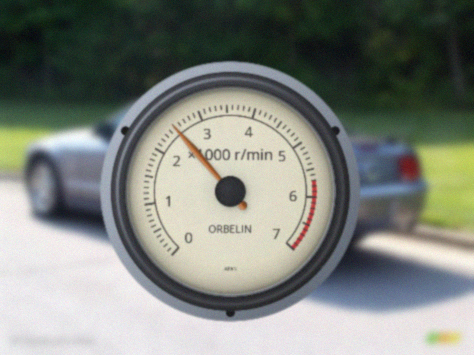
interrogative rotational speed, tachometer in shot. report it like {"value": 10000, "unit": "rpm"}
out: {"value": 2500, "unit": "rpm"}
